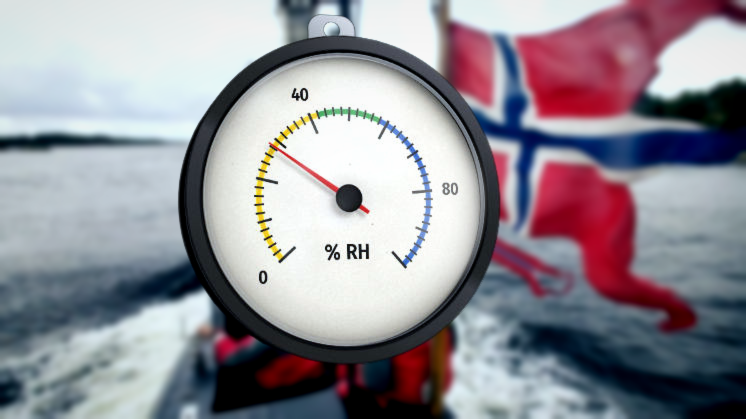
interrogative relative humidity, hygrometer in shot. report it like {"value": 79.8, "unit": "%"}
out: {"value": 28, "unit": "%"}
